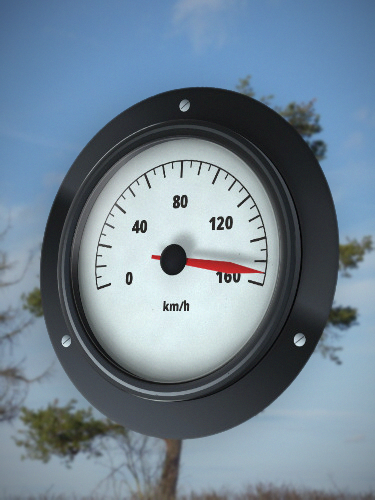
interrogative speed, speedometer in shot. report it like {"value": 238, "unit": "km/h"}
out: {"value": 155, "unit": "km/h"}
